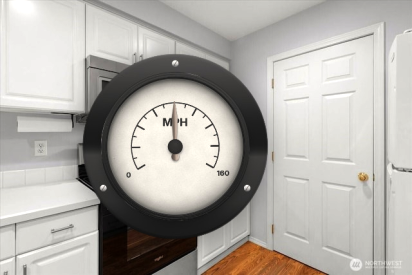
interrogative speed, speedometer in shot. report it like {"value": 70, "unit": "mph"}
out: {"value": 80, "unit": "mph"}
